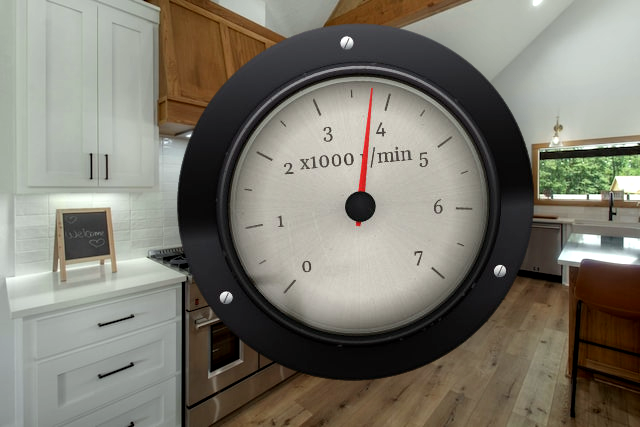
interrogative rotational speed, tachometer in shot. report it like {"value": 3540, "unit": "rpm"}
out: {"value": 3750, "unit": "rpm"}
